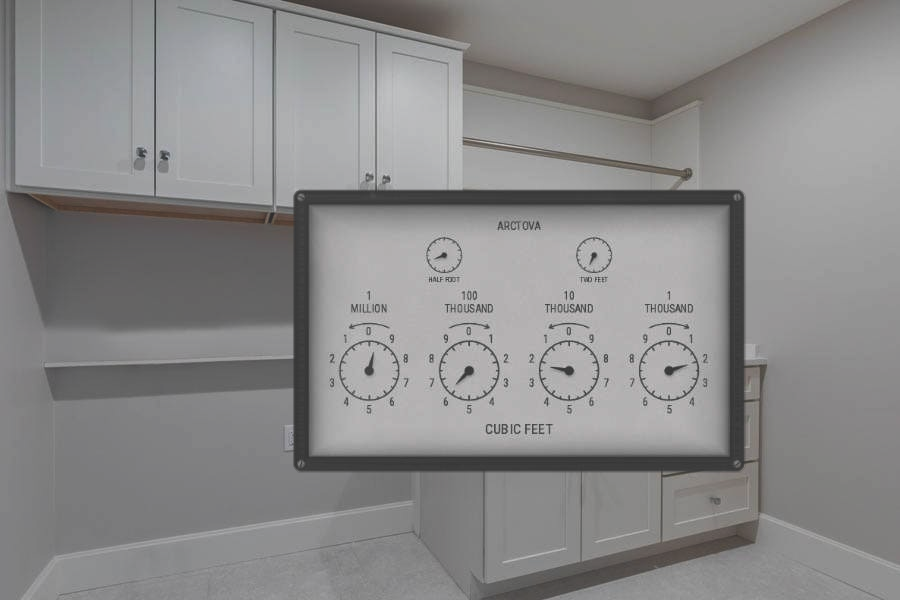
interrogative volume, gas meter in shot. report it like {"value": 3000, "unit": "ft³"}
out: {"value": 962200, "unit": "ft³"}
